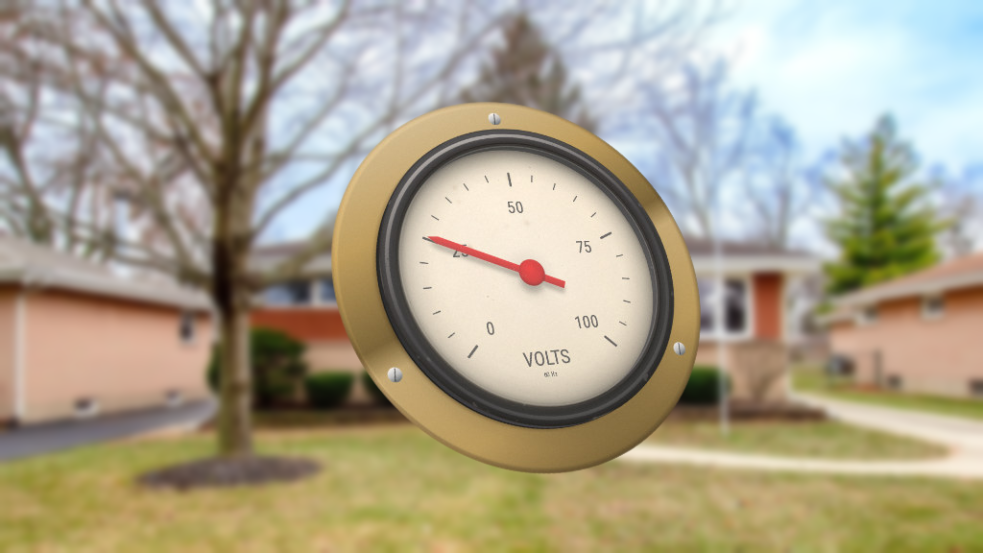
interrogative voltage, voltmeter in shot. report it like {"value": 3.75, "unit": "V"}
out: {"value": 25, "unit": "V"}
